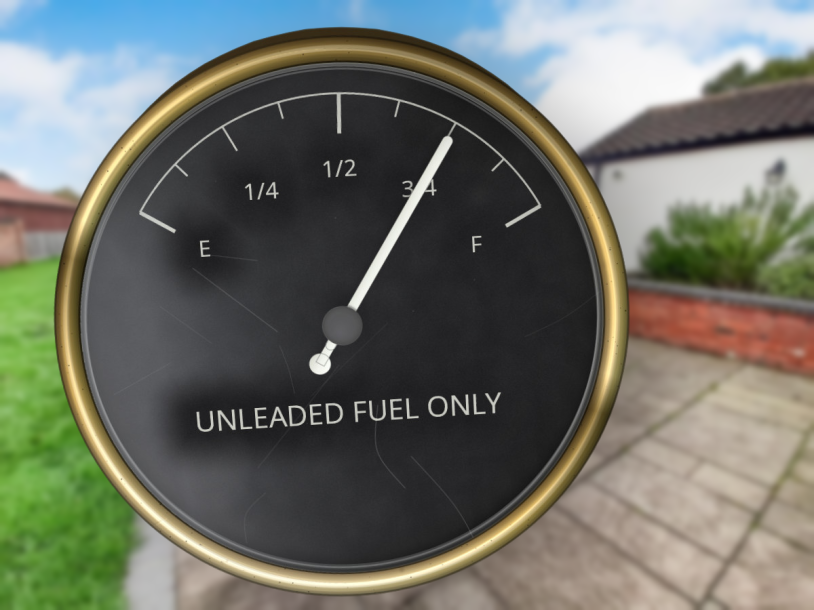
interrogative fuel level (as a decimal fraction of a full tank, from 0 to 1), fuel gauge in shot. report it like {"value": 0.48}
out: {"value": 0.75}
